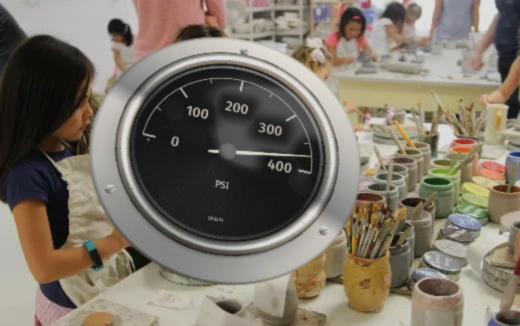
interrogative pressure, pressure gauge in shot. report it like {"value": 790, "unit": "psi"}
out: {"value": 375, "unit": "psi"}
